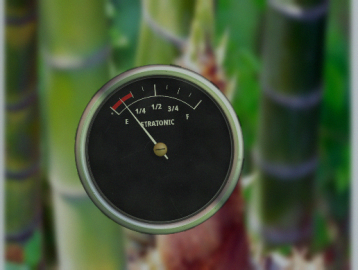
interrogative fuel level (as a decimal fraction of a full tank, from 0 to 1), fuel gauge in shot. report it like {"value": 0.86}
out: {"value": 0.125}
